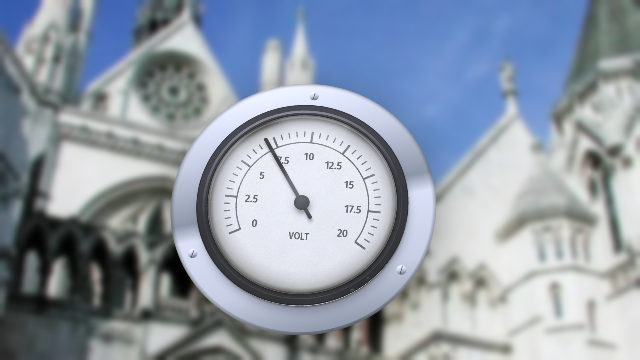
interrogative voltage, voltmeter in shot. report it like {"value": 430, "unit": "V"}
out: {"value": 7, "unit": "V"}
